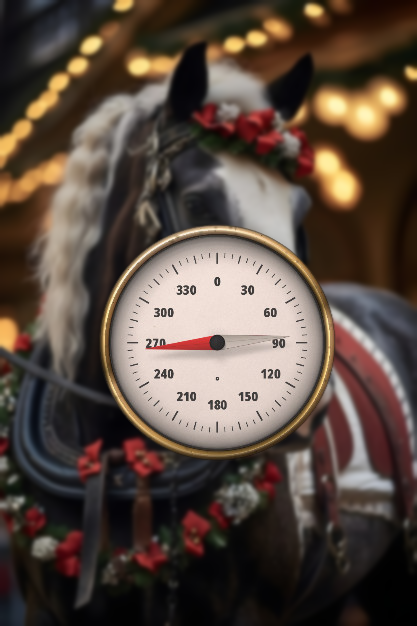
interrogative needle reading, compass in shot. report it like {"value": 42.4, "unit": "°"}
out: {"value": 265, "unit": "°"}
